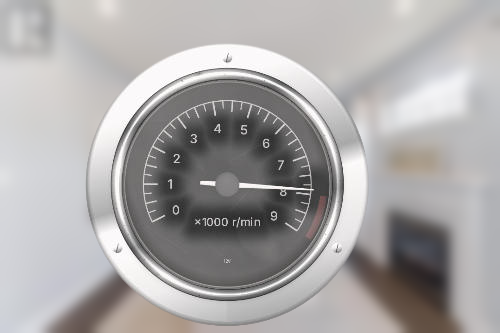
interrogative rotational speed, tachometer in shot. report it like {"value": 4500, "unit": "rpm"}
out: {"value": 7875, "unit": "rpm"}
